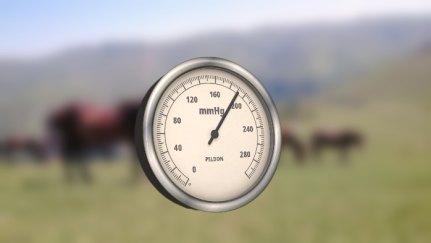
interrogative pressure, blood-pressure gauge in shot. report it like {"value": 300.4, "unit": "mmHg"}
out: {"value": 190, "unit": "mmHg"}
